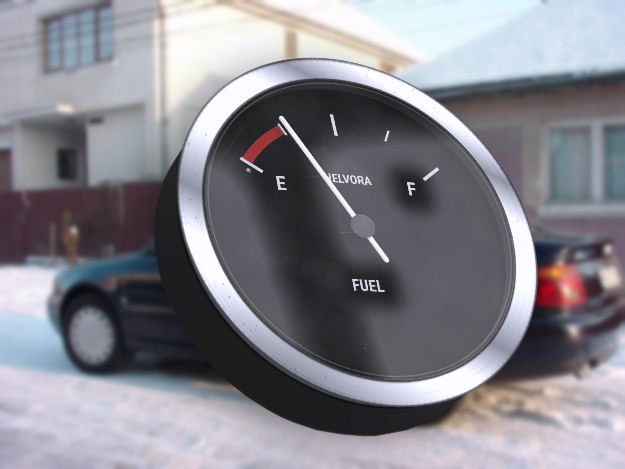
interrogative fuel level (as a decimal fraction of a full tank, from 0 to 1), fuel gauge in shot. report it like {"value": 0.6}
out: {"value": 0.25}
